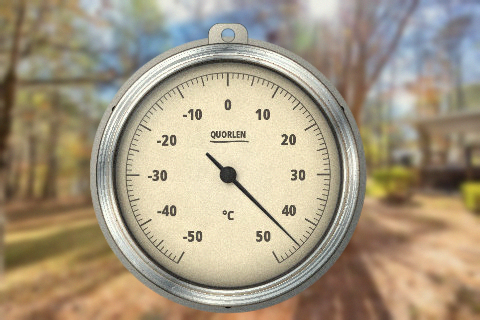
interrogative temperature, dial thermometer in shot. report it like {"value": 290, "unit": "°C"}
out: {"value": 45, "unit": "°C"}
